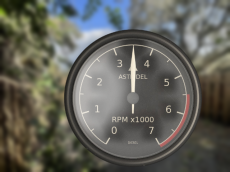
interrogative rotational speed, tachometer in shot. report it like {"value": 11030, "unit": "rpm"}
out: {"value": 3500, "unit": "rpm"}
